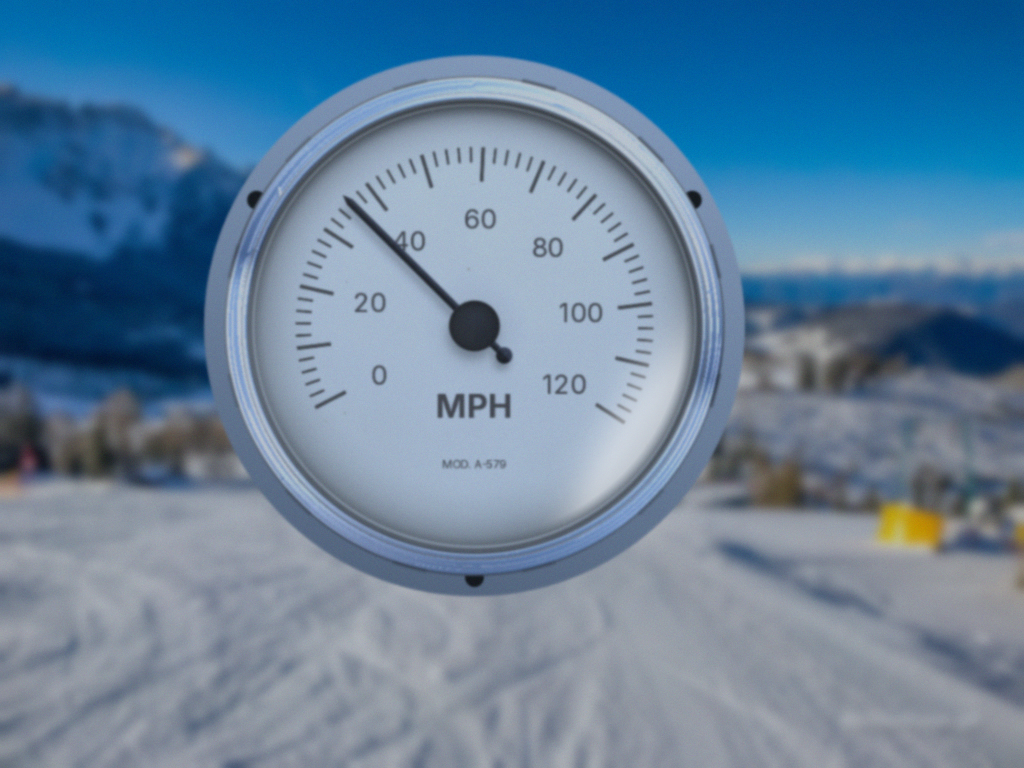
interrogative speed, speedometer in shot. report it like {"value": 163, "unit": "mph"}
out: {"value": 36, "unit": "mph"}
